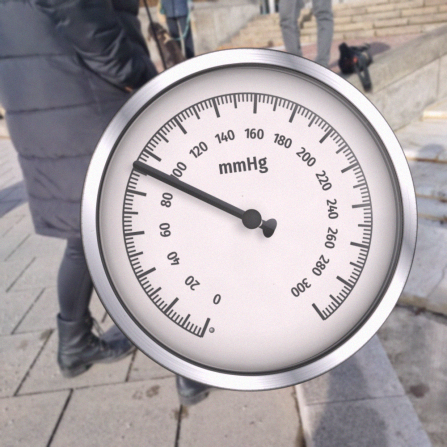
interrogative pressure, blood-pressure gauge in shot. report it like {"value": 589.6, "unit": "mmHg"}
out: {"value": 92, "unit": "mmHg"}
